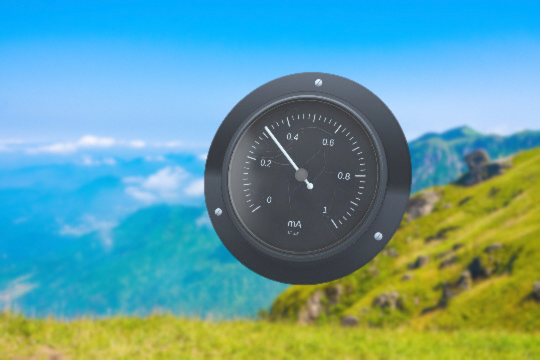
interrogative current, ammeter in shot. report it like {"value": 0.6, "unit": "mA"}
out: {"value": 0.32, "unit": "mA"}
